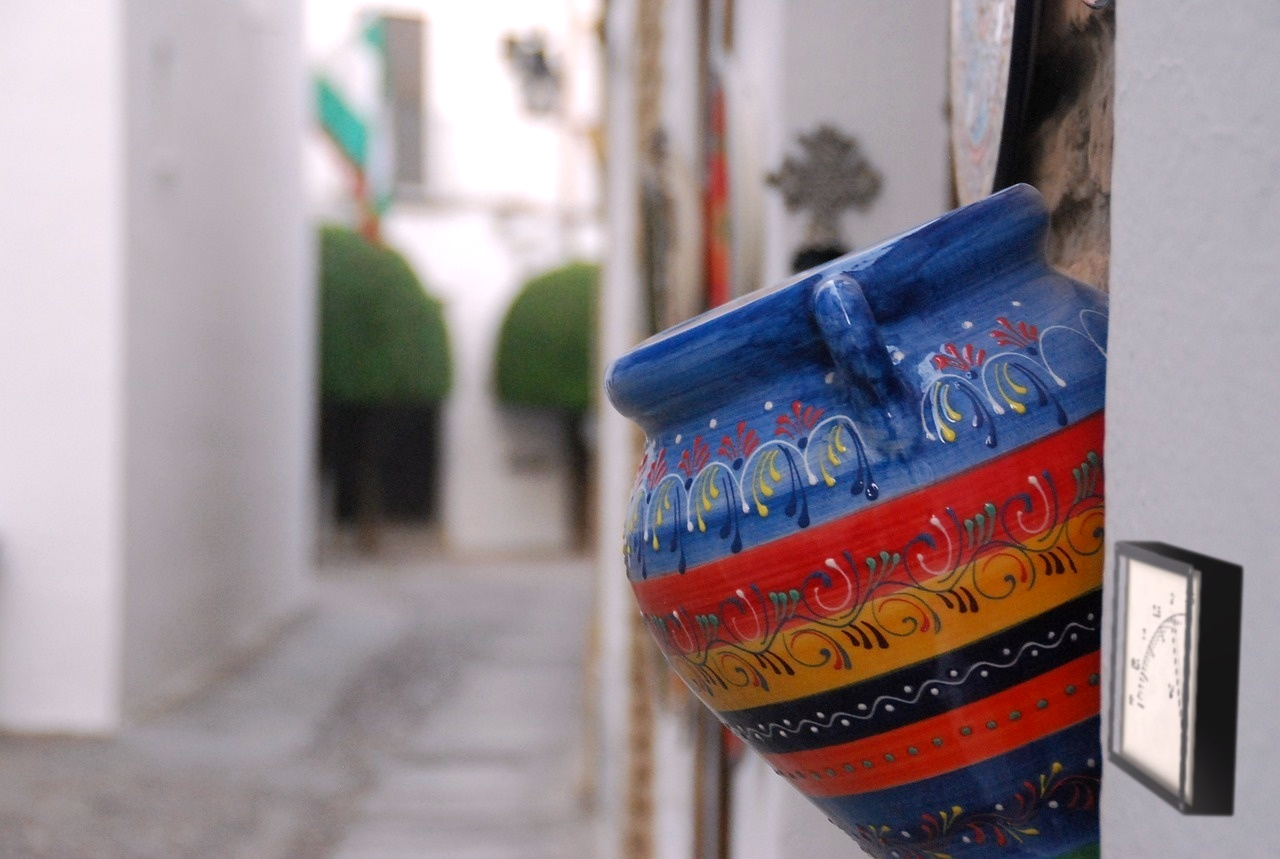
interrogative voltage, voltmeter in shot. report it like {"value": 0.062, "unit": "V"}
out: {"value": 2, "unit": "V"}
